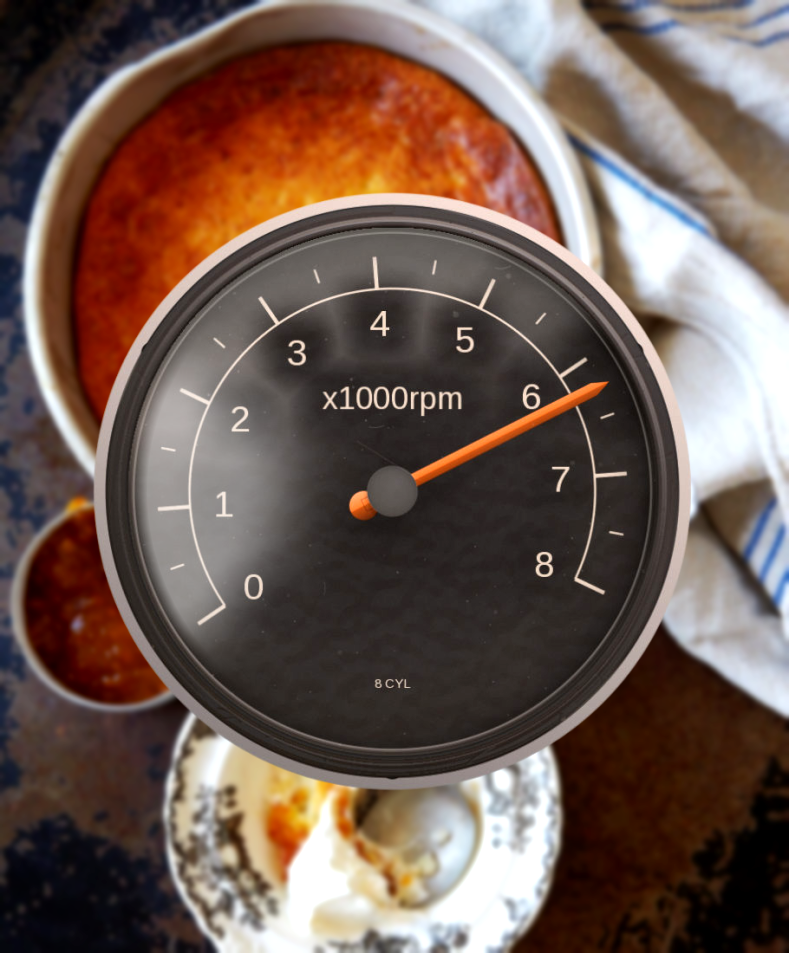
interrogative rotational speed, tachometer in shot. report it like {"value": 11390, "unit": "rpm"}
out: {"value": 6250, "unit": "rpm"}
